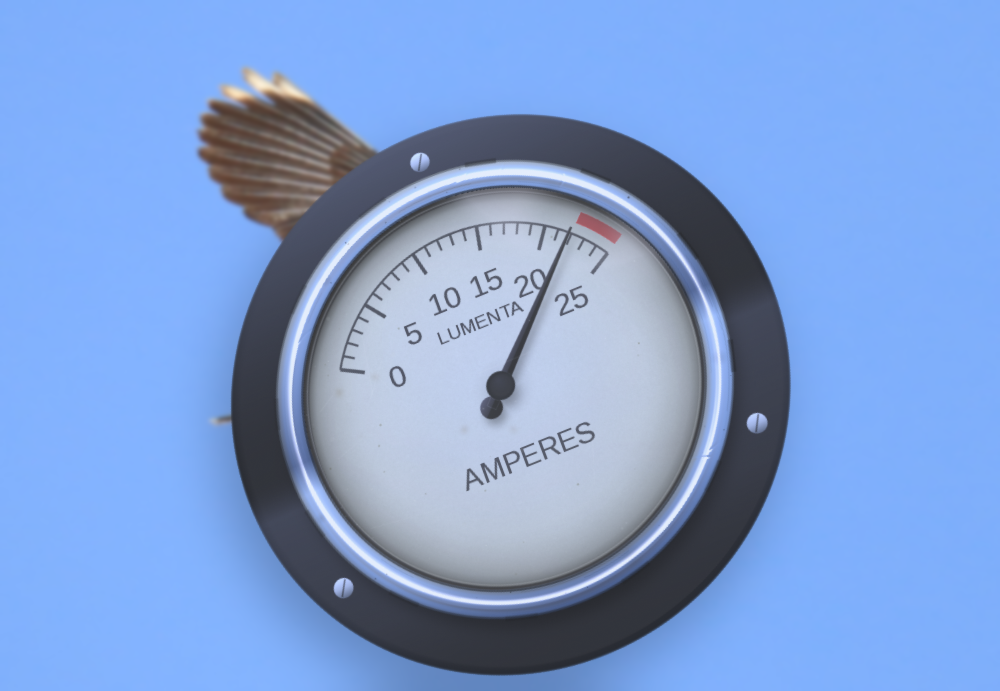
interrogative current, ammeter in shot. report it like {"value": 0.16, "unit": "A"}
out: {"value": 22, "unit": "A"}
